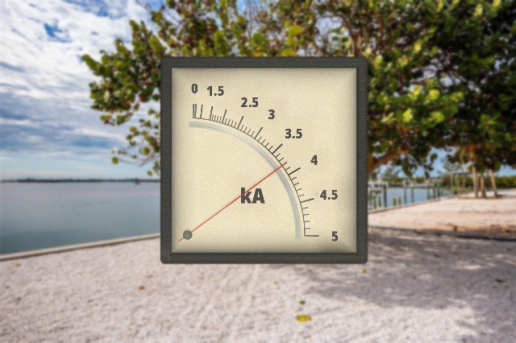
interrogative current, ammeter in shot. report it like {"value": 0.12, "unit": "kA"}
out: {"value": 3.8, "unit": "kA"}
